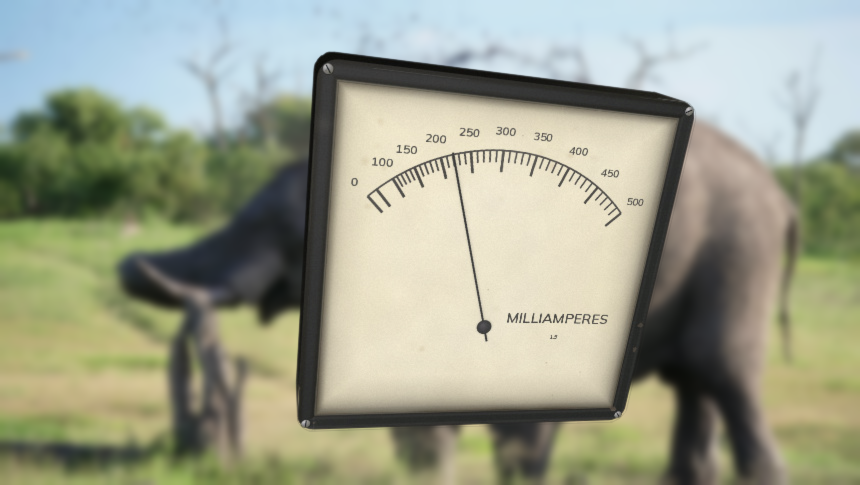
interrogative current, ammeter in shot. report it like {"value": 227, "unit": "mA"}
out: {"value": 220, "unit": "mA"}
